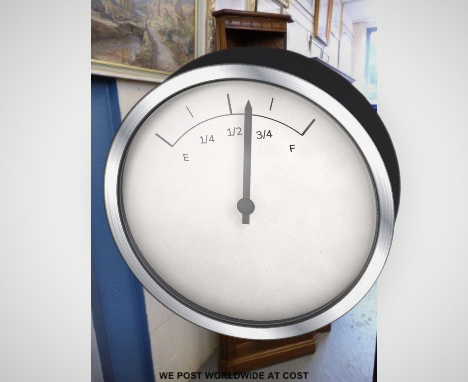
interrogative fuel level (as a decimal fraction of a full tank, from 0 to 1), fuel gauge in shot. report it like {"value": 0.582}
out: {"value": 0.625}
